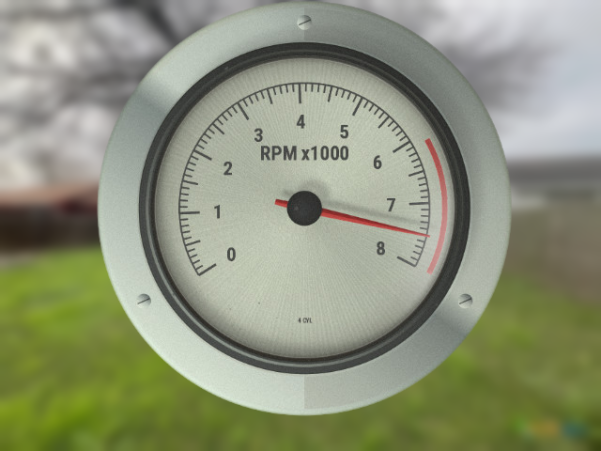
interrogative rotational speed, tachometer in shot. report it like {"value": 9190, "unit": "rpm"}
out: {"value": 7500, "unit": "rpm"}
